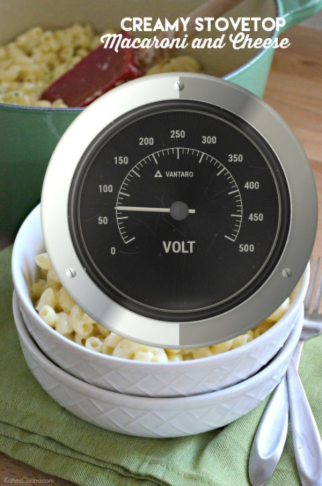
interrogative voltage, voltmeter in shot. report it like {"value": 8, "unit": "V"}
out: {"value": 70, "unit": "V"}
